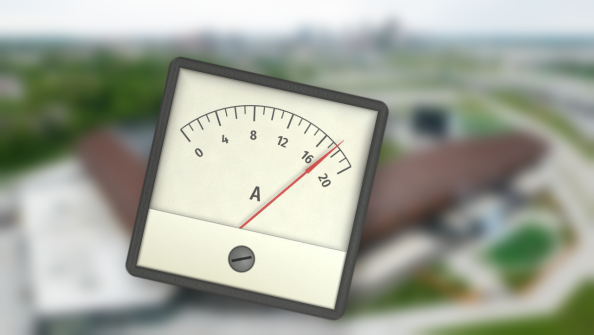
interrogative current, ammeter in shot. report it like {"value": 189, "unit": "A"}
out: {"value": 17.5, "unit": "A"}
